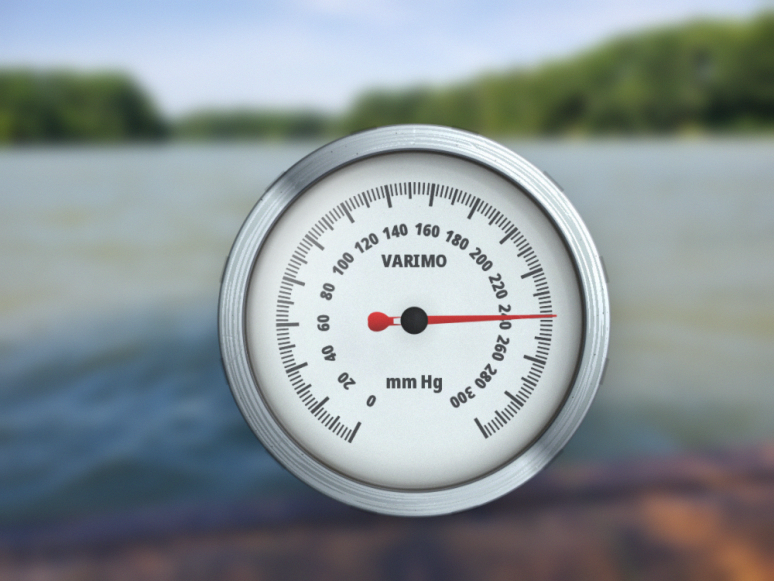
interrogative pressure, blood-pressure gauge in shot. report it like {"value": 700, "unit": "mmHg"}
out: {"value": 240, "unit": "mmHg"}
